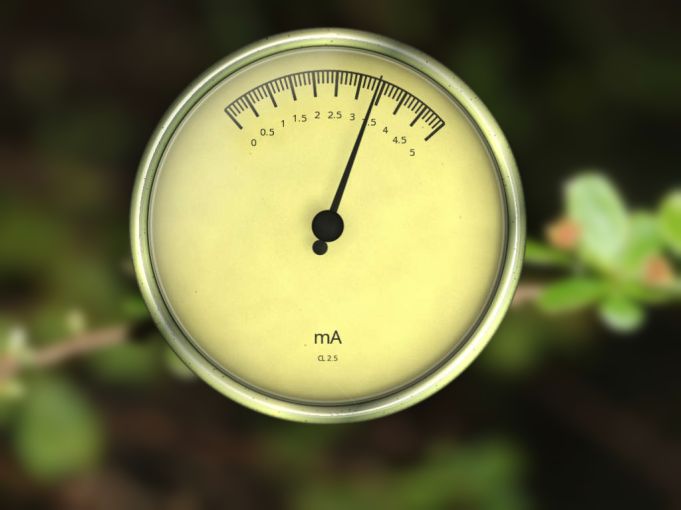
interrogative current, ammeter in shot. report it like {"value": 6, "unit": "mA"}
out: {"value": 3.4, "unit": "mA"}
